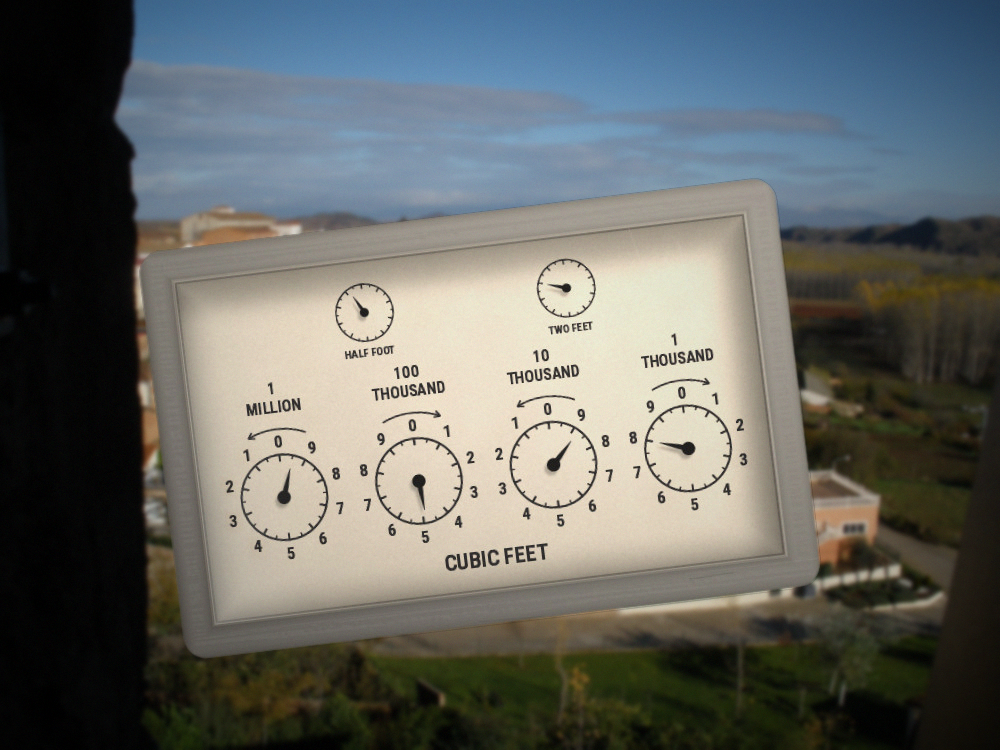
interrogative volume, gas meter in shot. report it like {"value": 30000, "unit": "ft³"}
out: {"value": 948800, "unit": "ft³"}
